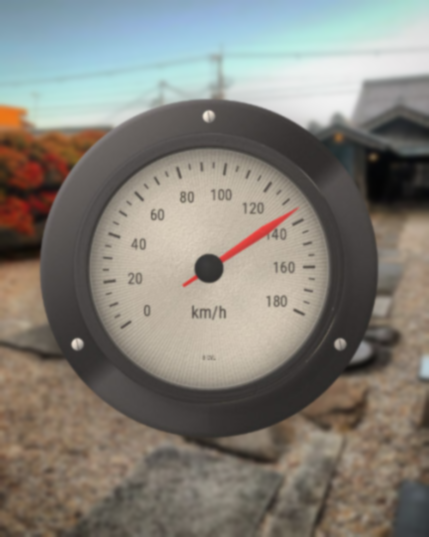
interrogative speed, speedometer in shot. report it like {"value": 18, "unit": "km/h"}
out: {"value": 135, "unit": "km/h"}
